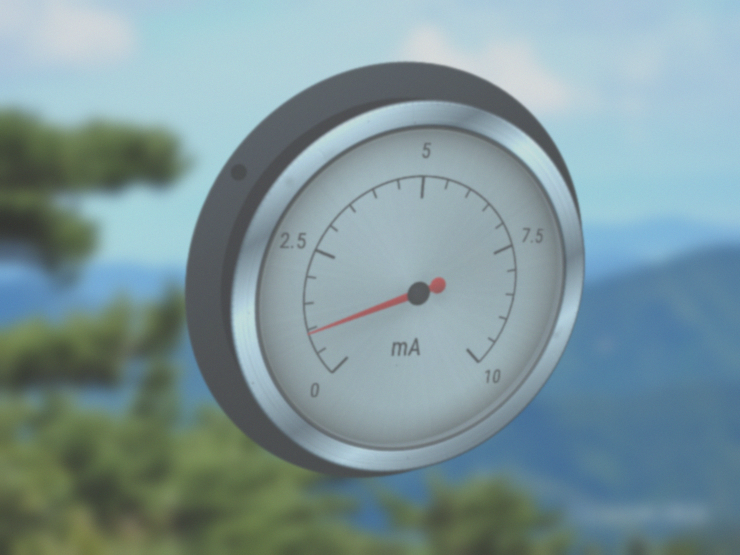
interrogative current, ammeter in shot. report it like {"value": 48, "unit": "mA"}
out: {"value": 1, "unit": "mA"}
